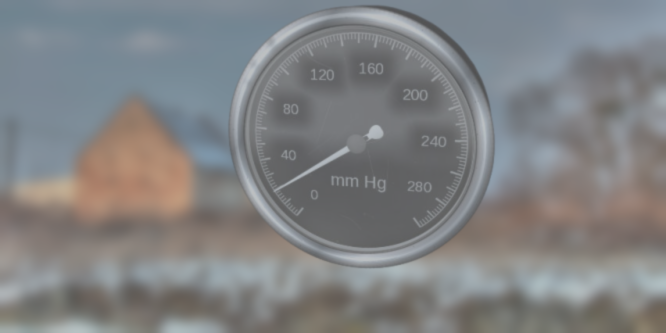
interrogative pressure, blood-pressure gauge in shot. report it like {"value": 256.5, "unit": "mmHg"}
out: {"value": 20, "unit": "mmHg"}
